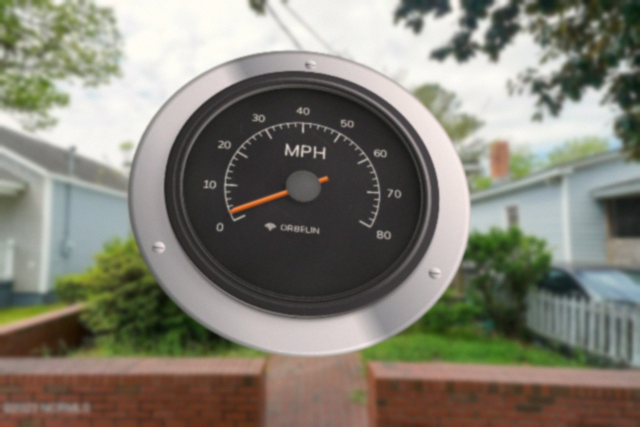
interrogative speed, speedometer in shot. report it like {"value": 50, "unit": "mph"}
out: {"value": 2, "unit": "mph"}
